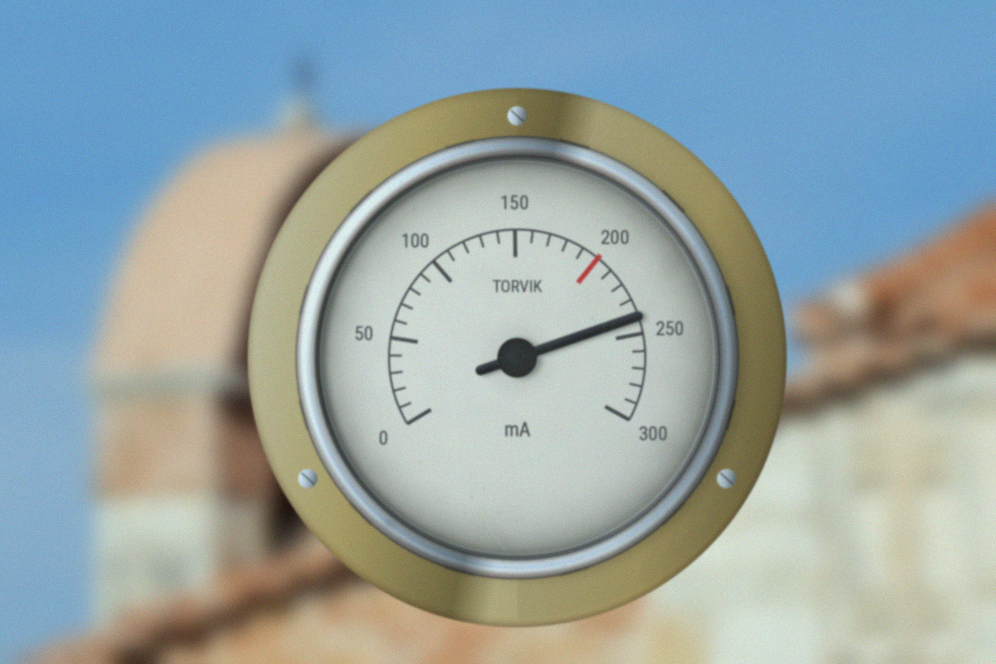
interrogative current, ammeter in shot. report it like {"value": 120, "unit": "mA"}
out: {"value": 240, "unit": "mA"}
